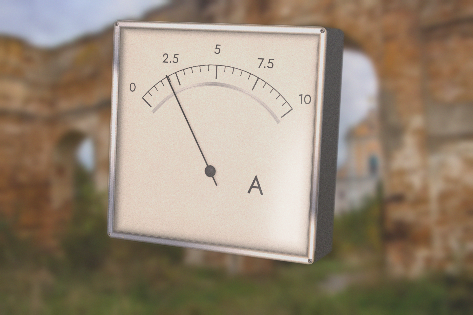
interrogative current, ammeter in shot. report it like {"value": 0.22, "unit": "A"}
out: {"value": 2, "unit": "A"}
